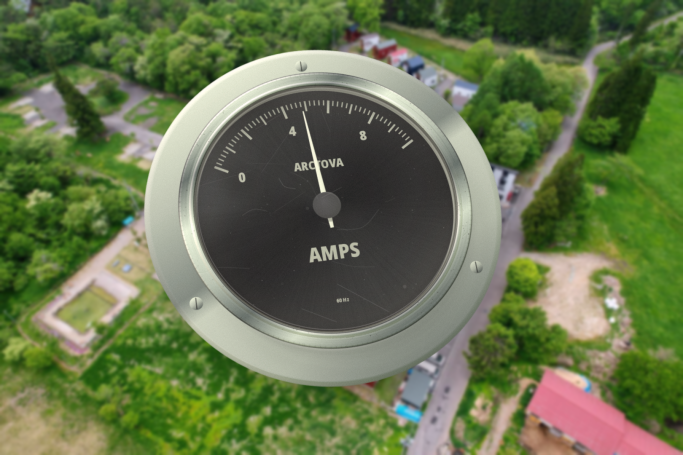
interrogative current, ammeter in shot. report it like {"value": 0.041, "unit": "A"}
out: {"value": 4.8, "unit": "A"}
